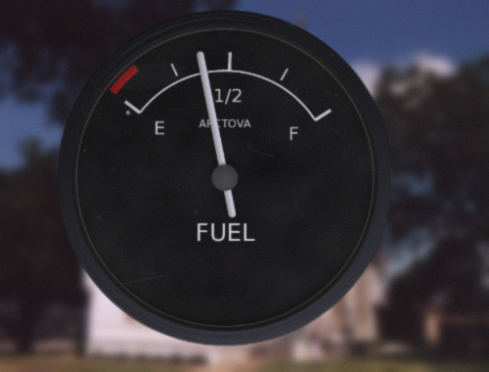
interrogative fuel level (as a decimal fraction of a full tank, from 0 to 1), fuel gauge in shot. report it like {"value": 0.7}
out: {"value": 0.375}
